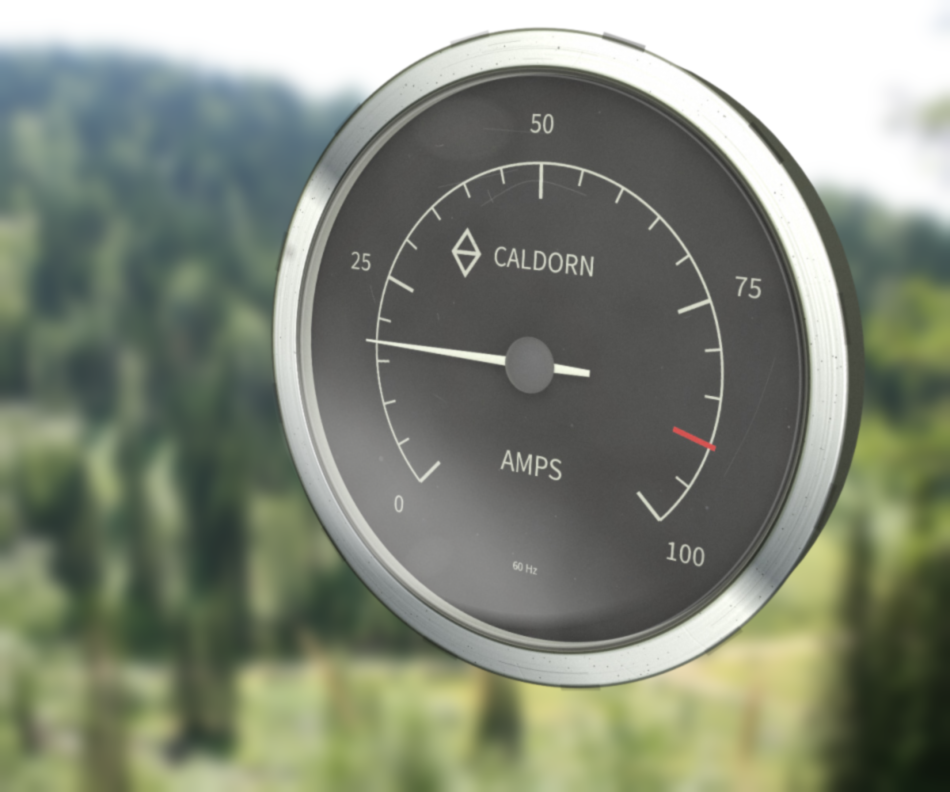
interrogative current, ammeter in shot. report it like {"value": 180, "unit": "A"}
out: {"value": 17.5, "unit": "A"}
